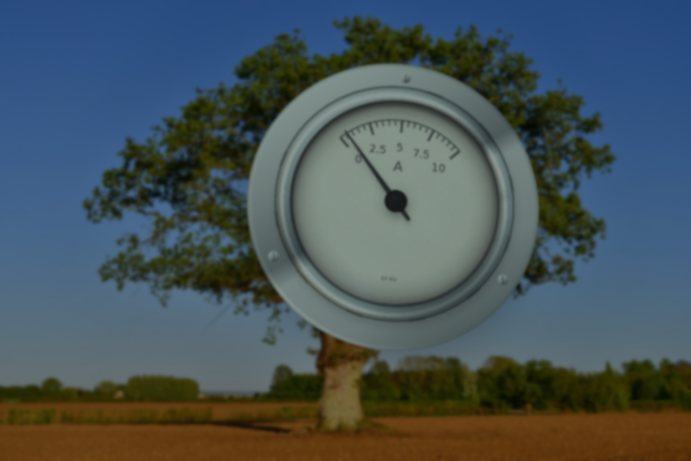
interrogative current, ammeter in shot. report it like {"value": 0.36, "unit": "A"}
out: {"value": 0.5, "unit": "A"}
